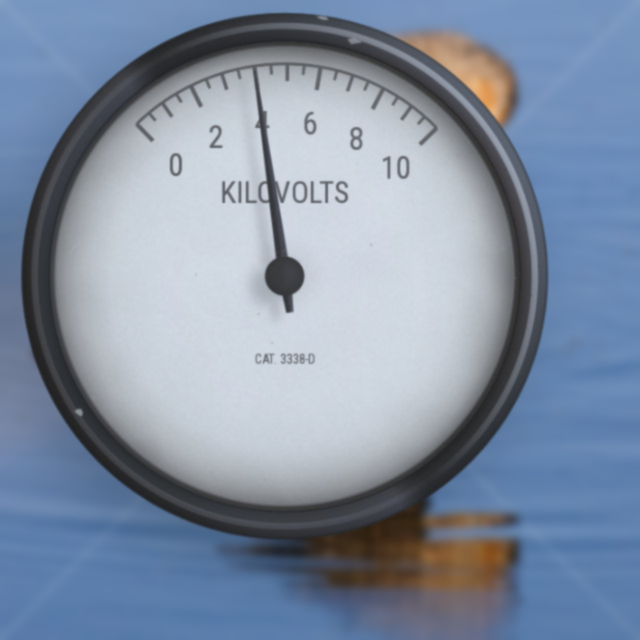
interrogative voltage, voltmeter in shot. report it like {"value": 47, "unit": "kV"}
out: {"value": 4, "unit": "kV"}
